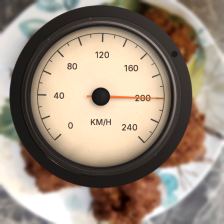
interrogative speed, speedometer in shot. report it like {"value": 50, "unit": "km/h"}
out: {"value": 200, "unit": "km/h"}
